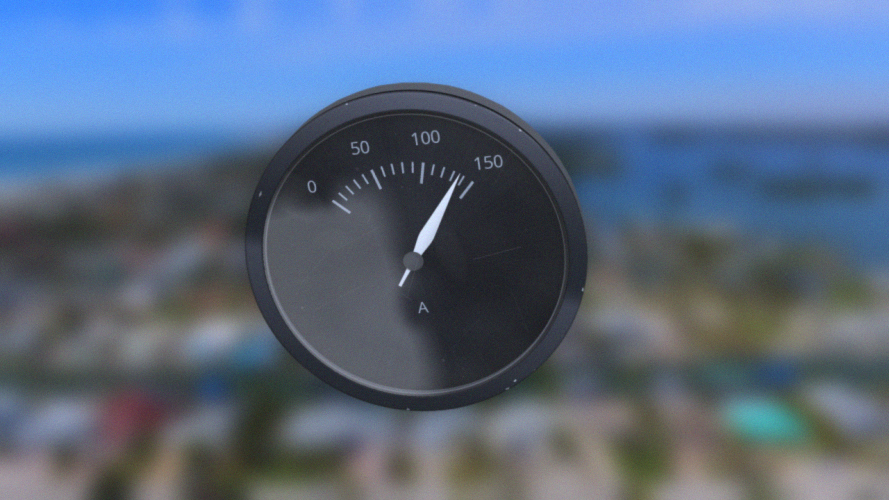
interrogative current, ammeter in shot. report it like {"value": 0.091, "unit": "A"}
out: {"value": 135, "unit": "A"}
